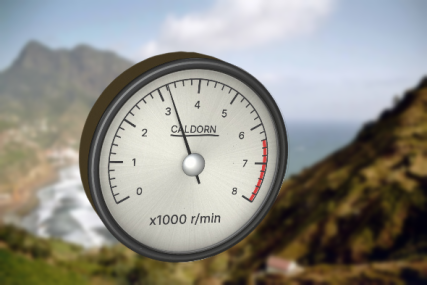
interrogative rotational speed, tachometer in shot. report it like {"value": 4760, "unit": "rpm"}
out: {"value": 3200, "unit": "rpm"}
